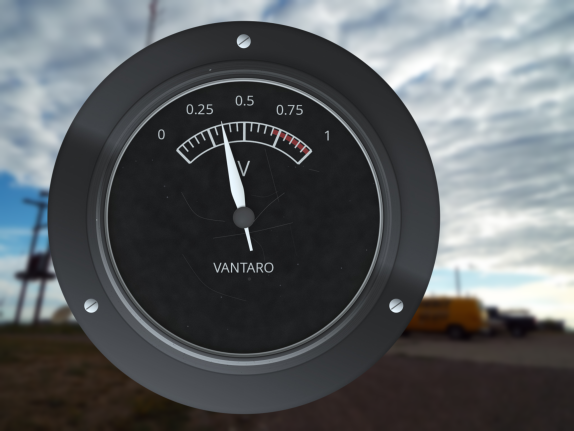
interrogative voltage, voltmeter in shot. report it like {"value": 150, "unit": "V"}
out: {"value": 0.35, "unit": "V"}
